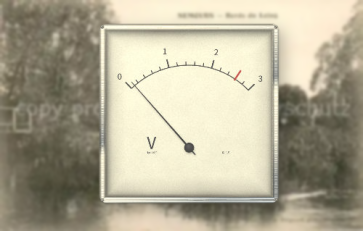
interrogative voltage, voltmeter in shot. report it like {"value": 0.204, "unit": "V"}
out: {"value": 0.1, "unit": "V"}
